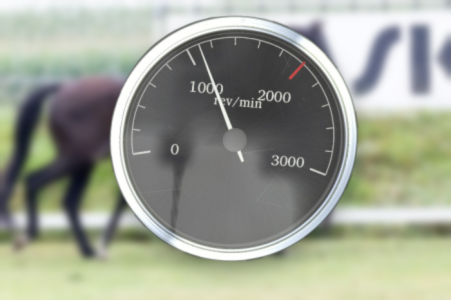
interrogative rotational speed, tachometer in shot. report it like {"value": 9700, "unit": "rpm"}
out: {"value": 1100, "unit": "rpm"}
